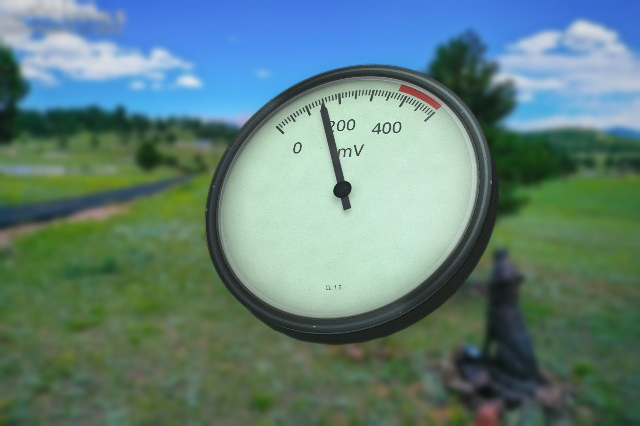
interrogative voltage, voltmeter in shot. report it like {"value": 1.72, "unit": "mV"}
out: {"value": 150, "unit": "mV"}
